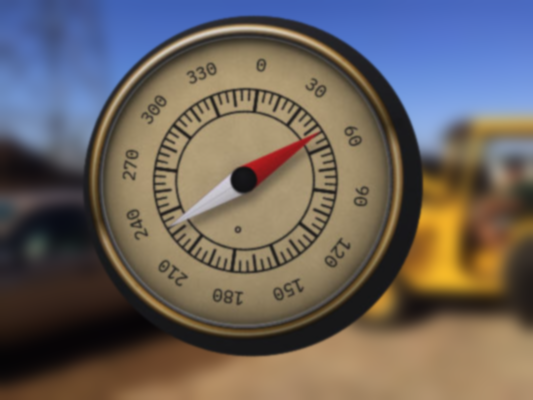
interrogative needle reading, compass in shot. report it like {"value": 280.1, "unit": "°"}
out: {"value": 50, "unit": "°"}
